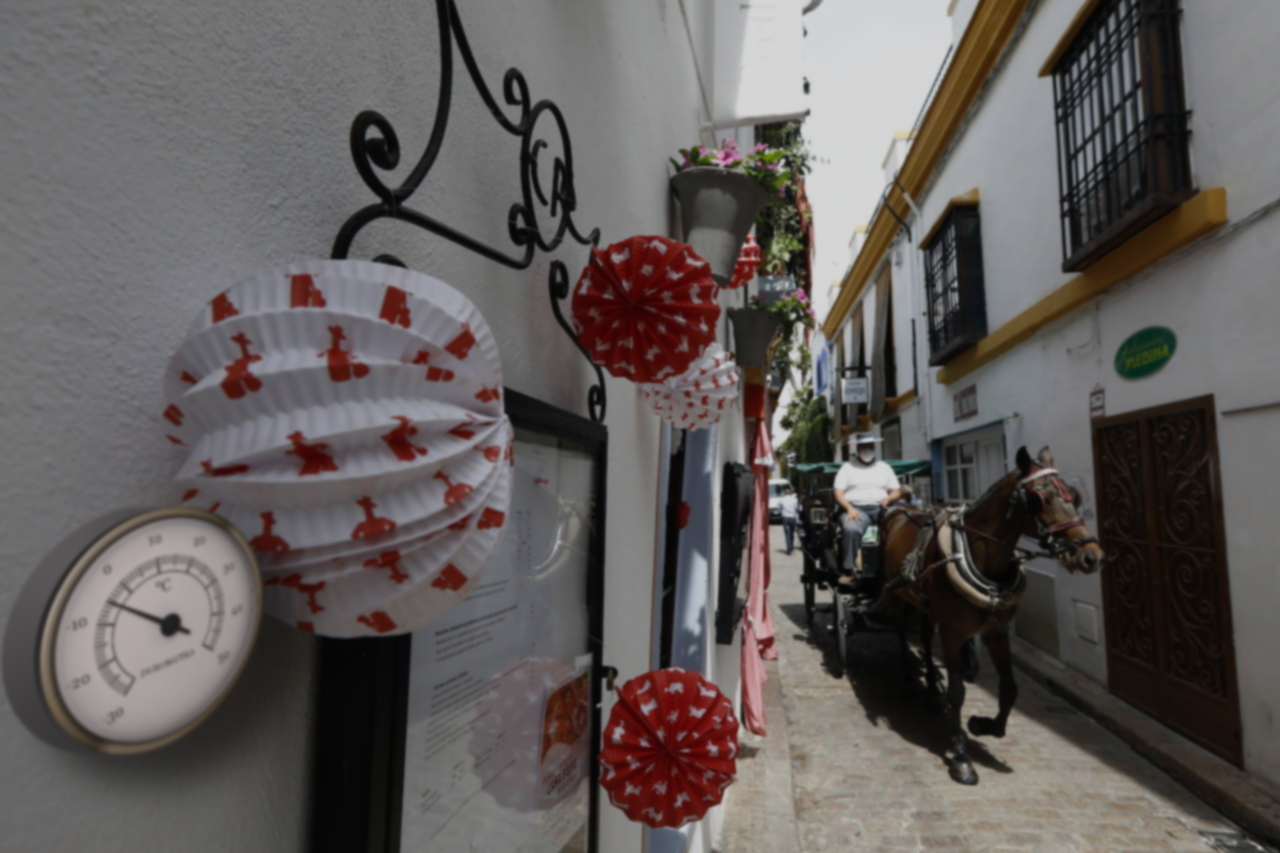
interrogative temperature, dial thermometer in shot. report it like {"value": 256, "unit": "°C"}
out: {"value": -5, "unit": "°C"}
